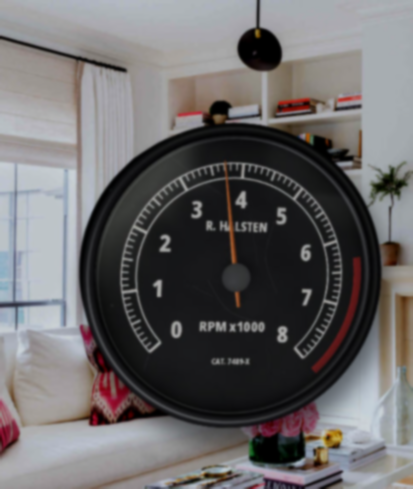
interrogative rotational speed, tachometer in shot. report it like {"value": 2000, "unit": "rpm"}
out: {"value": 3700, "unit": "rpm"}
